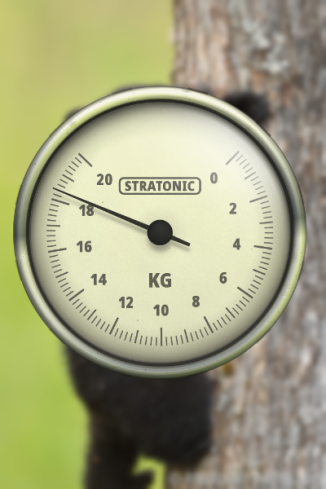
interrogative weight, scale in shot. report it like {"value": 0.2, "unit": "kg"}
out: {"value": 18.4, "unit": "kg"}
